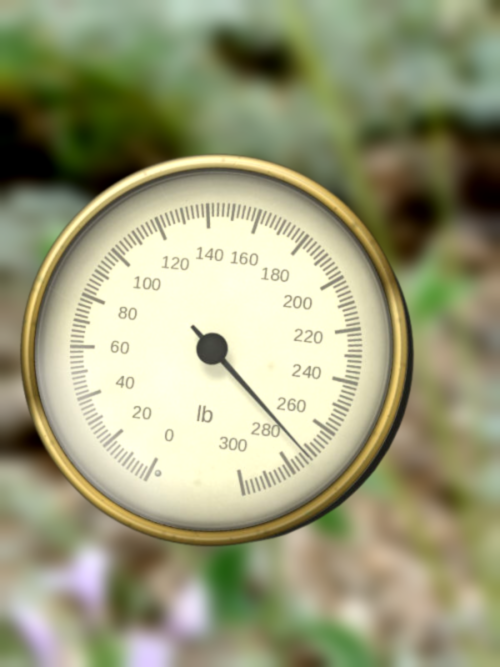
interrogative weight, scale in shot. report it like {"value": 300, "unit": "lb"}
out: {"value": 272, "unit": "lb"}
